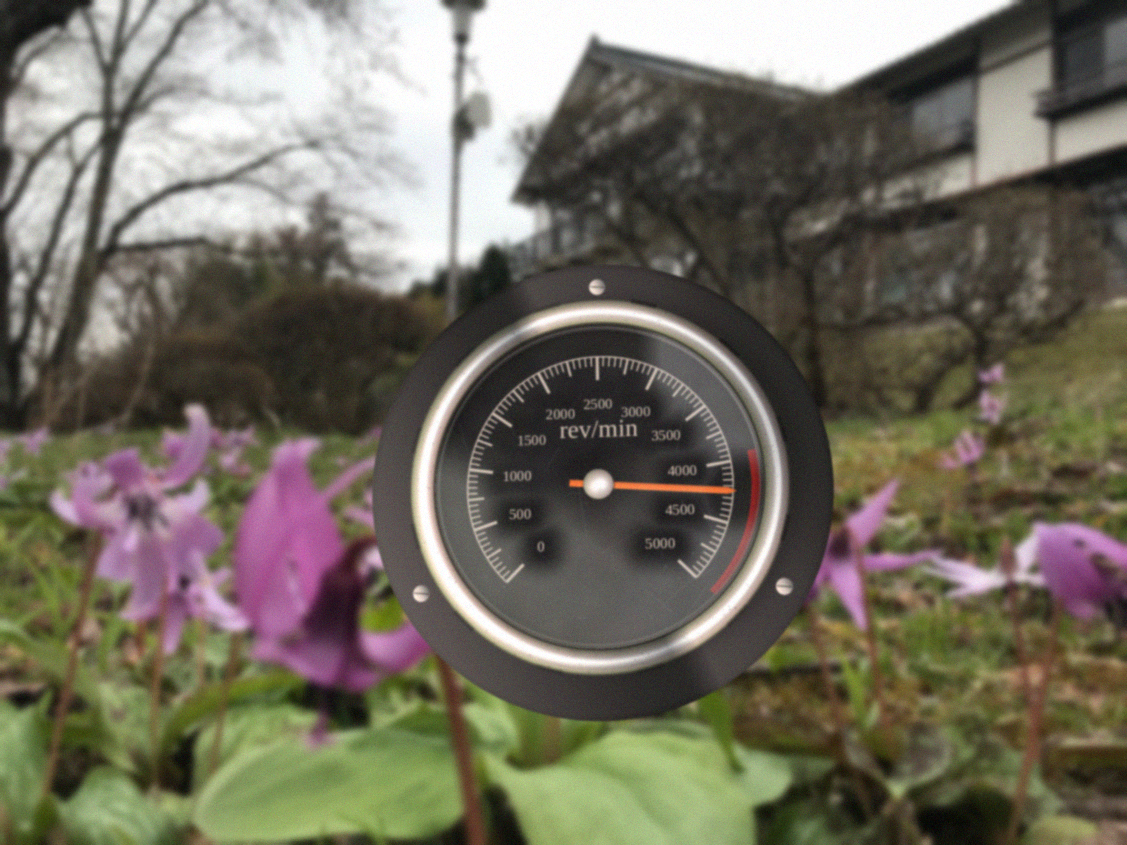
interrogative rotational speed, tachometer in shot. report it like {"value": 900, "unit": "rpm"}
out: {"value": 4250, "unit": "rpm"}
